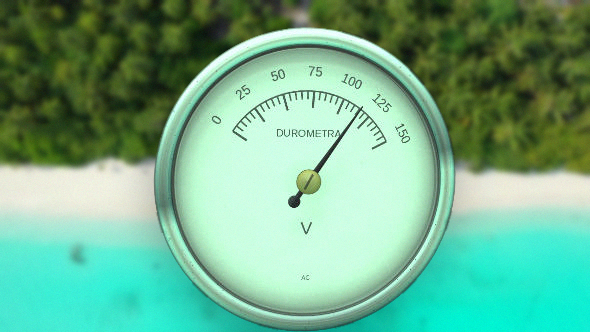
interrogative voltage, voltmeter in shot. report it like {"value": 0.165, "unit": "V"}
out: {"value": 115, "unit": "V"}
